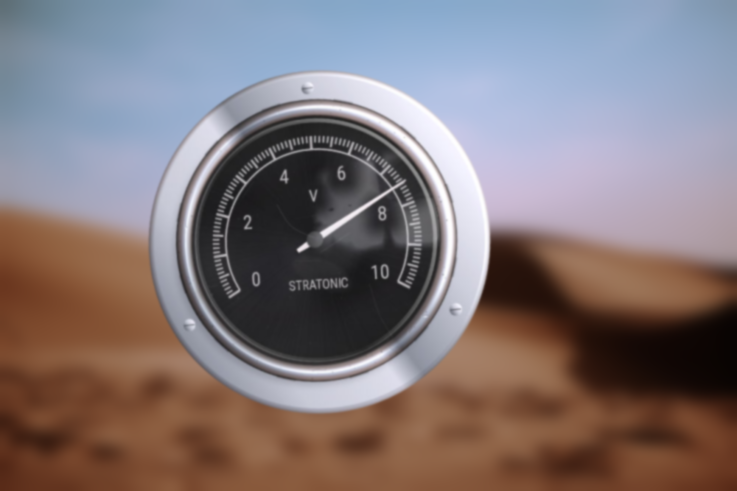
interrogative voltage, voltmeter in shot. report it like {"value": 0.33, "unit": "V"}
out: {"value": 7.5, "unit": "V"}
